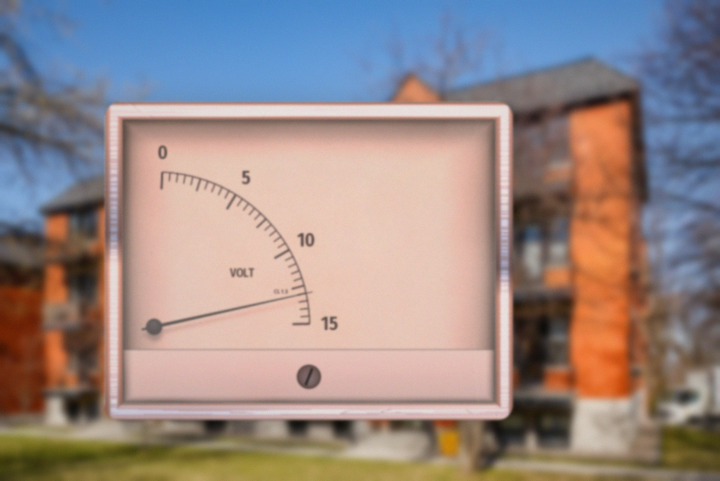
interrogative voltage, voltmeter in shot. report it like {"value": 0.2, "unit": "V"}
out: {"value": 13, "unit": "V"}
